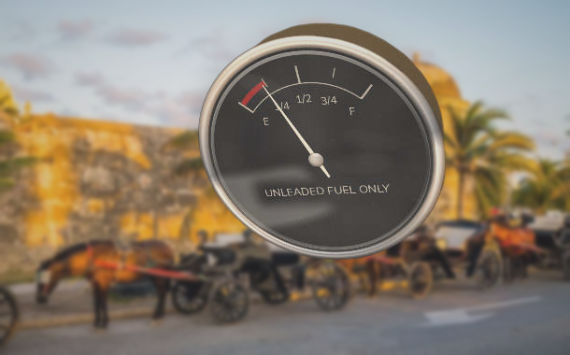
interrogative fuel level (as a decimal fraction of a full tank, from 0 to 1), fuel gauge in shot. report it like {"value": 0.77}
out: {"value": 0.25}
